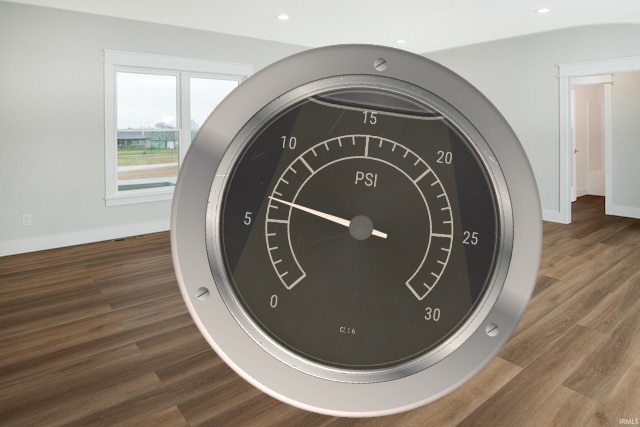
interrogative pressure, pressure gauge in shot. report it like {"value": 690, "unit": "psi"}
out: {"value": 6.5, "unit": "psi"}
